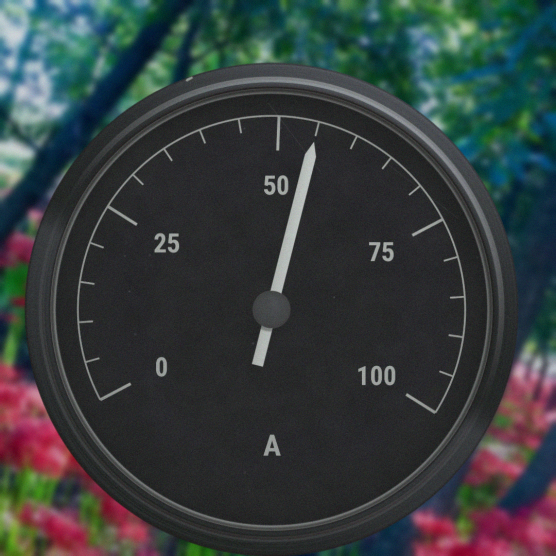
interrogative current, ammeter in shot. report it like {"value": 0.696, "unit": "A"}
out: {"value": 55, "unit": "A"}
